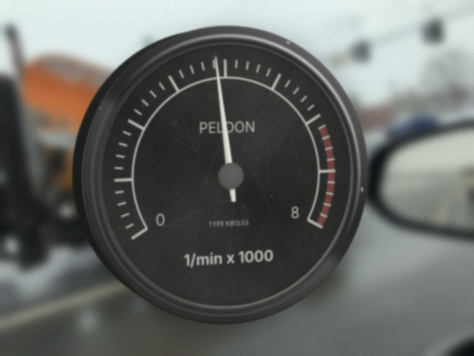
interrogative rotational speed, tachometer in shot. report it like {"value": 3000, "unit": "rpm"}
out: {"value": 3800, "unit": "rpm"}
